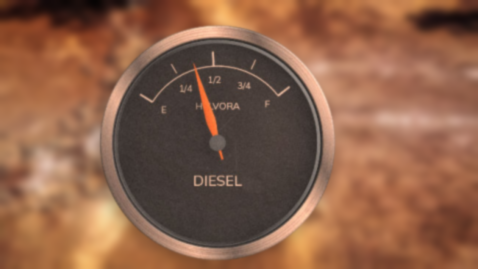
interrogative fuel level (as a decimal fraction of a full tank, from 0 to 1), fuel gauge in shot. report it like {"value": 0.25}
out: {"value": 0.375}
